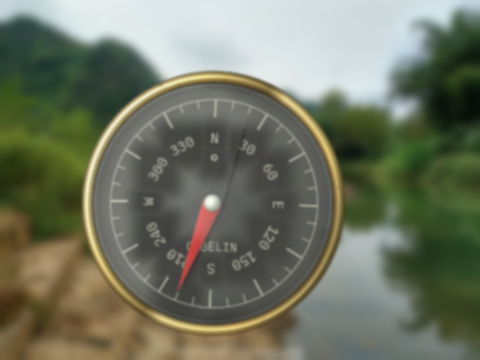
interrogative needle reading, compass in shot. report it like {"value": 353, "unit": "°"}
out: {"value": 200, "unit": "°"}
